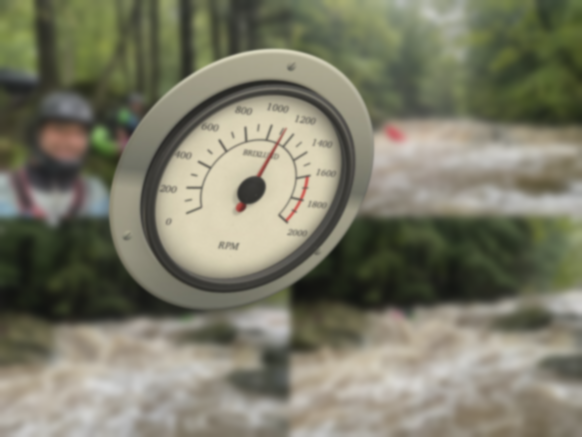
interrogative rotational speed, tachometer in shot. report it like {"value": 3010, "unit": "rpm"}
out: {"value": 1100, "unit": "rpm"}
